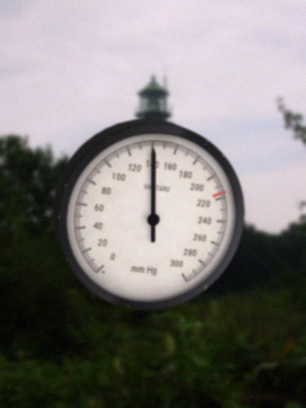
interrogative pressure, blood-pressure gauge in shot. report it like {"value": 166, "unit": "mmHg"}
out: {"value": 140, "unit": "mmHg"}
